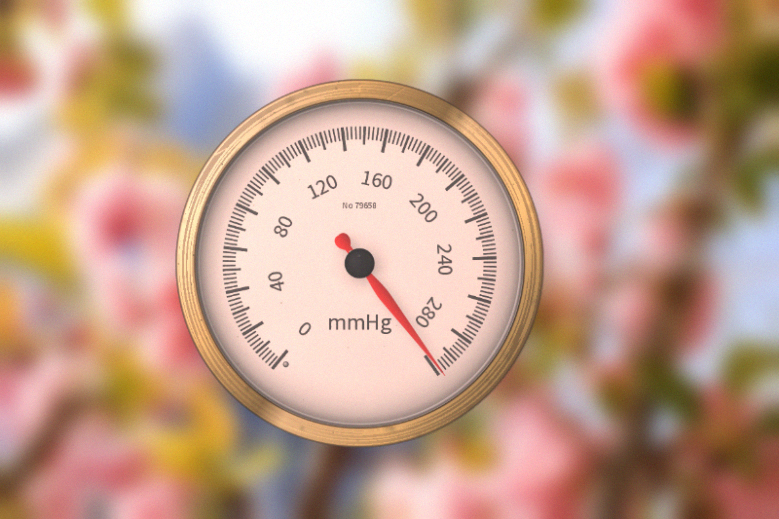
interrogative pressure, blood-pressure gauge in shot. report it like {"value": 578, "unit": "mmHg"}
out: {"value": 298, "unit": "mmHg"}
